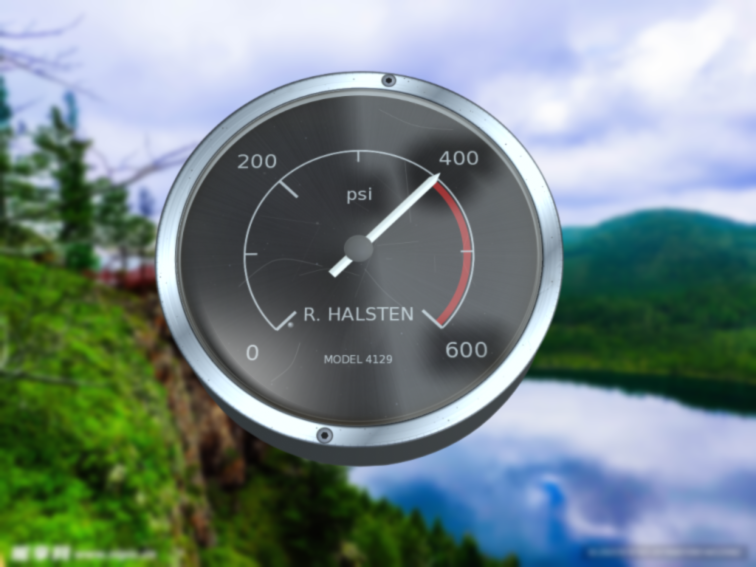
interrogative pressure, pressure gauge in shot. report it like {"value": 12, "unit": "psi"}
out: {"value": 400, "unit": "psi"}
